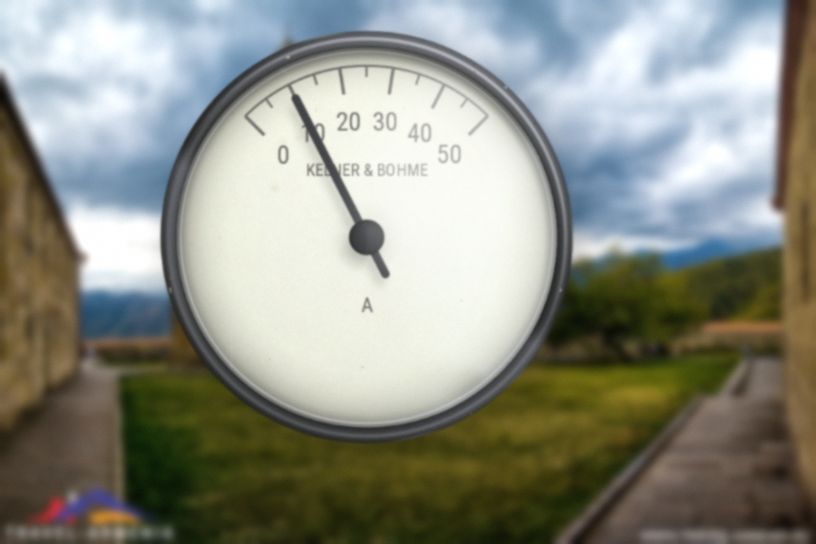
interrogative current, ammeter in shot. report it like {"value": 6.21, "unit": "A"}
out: {"value": 10, "unit": "A"}
